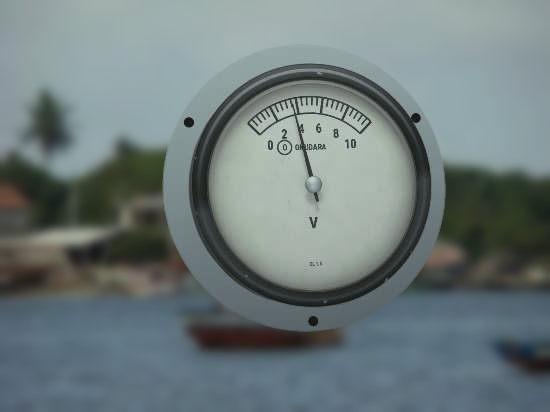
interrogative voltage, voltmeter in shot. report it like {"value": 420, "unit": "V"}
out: {"value": 3.6, "unit": "V"}
